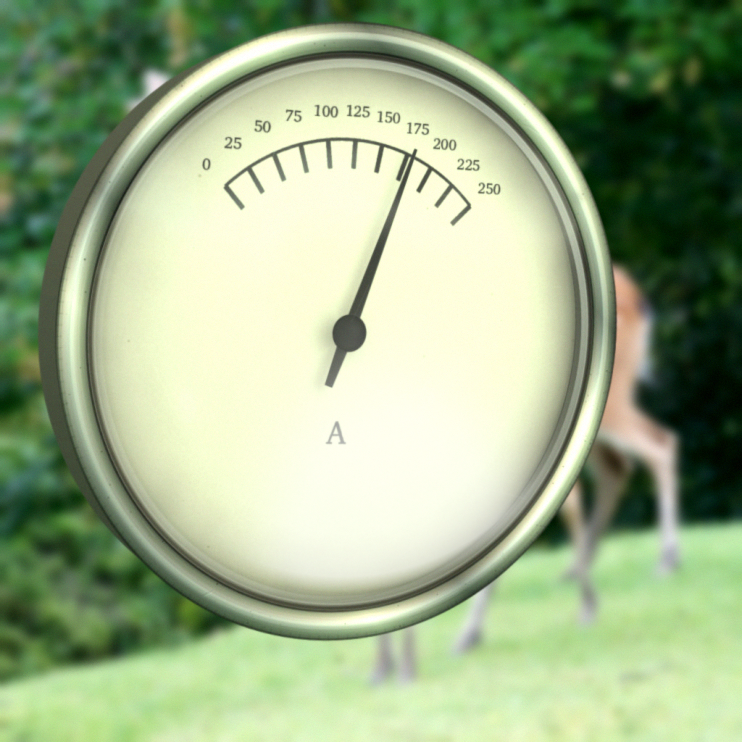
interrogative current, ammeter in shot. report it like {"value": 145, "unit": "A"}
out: {"value": 175, "unit": "A"}
